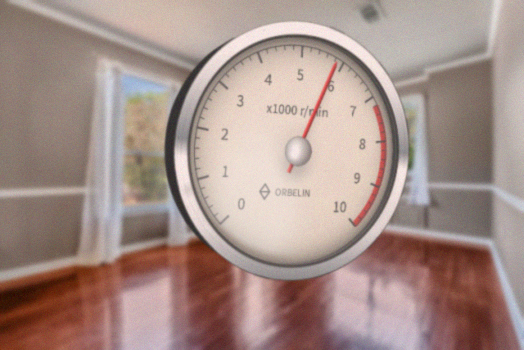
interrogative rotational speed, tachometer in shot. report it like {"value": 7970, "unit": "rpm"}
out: {"value": 5800, "unit": "rpm"}
